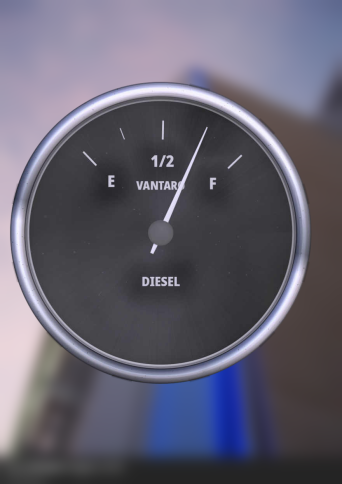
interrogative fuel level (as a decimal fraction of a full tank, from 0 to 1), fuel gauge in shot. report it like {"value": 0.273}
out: {"value": 0.75}
